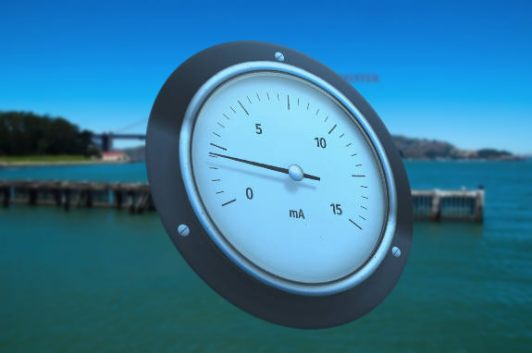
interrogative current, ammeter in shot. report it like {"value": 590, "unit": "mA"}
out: {"value": 2, "unit": "mA"}
